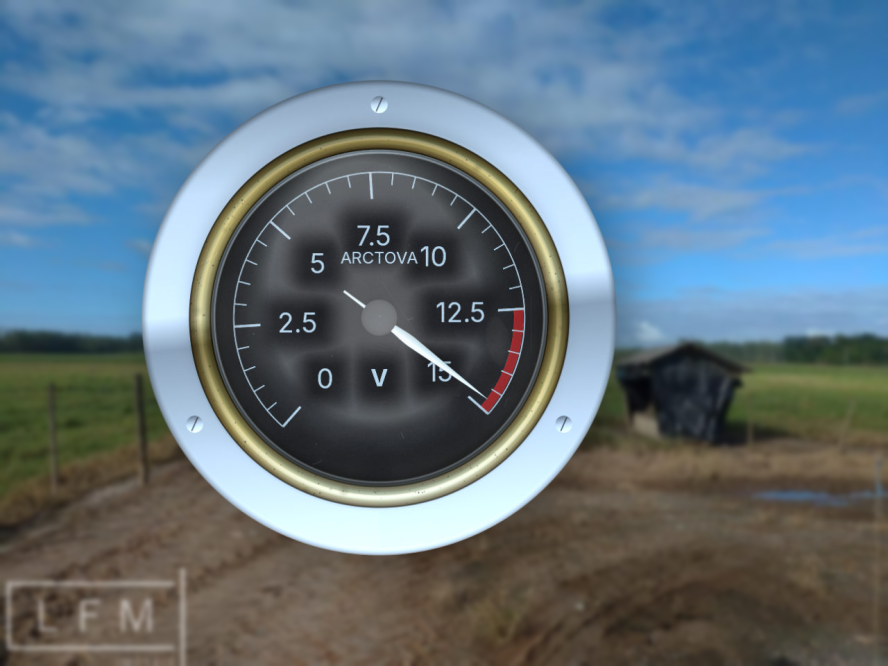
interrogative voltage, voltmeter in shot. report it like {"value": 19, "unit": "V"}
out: {"value": 14.75, "unit": "V"}
